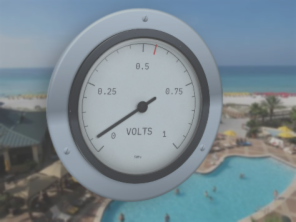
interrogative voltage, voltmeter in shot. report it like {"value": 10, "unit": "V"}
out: {"value": 0.05, "unit": "V"}
